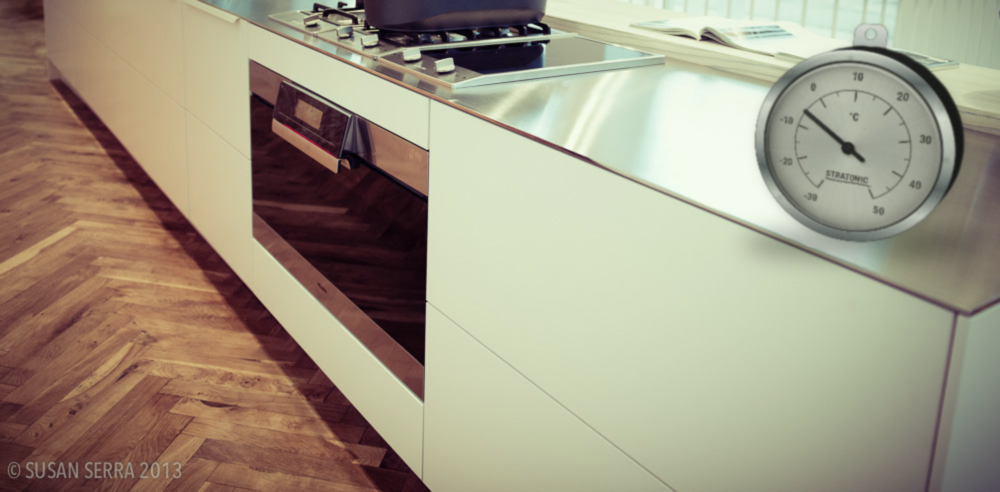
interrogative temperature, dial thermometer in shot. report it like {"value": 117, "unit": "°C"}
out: {"value": -5, "unit": "°C"}
